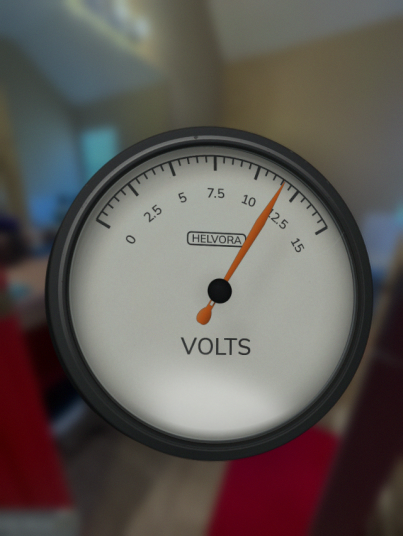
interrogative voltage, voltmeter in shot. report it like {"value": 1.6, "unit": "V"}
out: {"value": 11.5, "unit": "V"}
